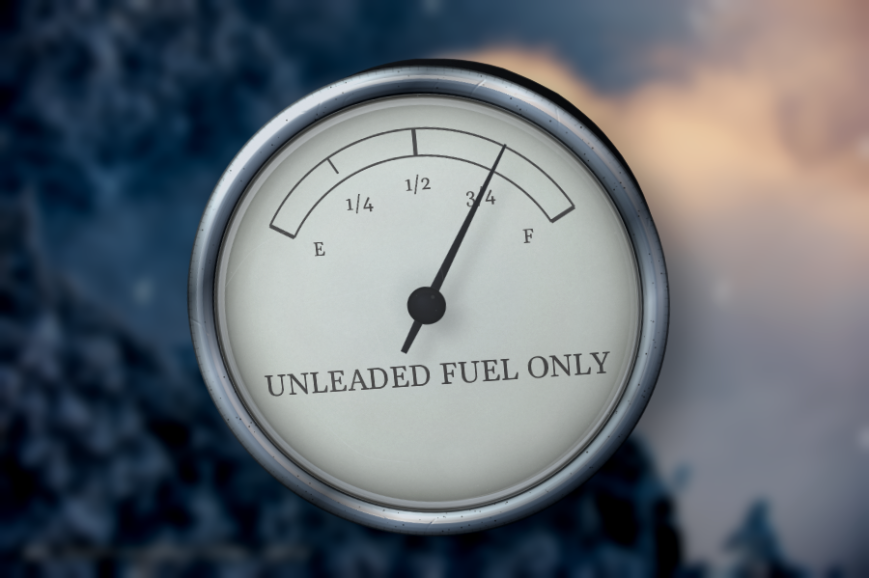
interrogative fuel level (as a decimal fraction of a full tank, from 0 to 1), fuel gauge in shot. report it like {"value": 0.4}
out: {"value": 0.75}
